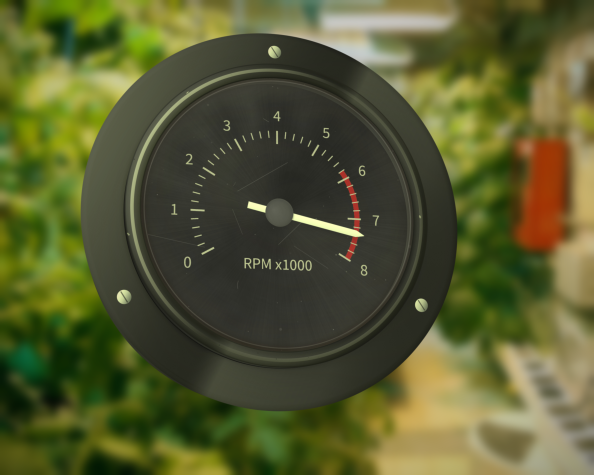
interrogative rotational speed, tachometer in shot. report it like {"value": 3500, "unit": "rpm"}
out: {"value": 7400, "unit": "rpm"}
